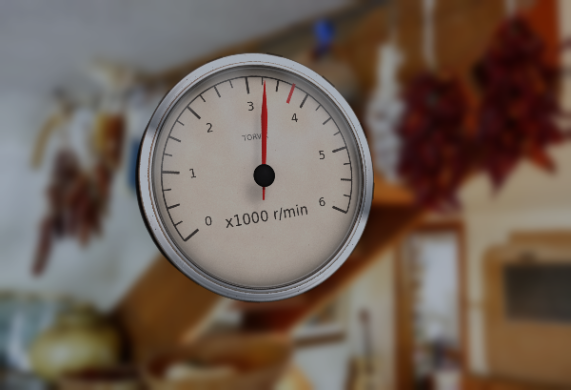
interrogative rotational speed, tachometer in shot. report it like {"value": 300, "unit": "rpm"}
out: {"value": 3250, "unit": "rpm"}
